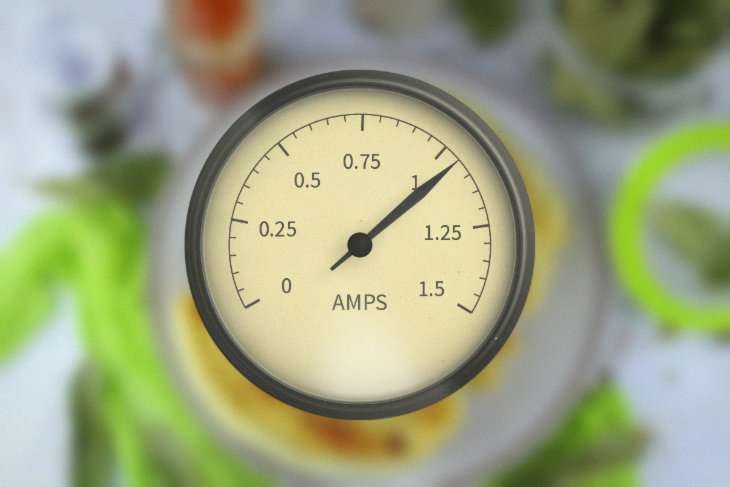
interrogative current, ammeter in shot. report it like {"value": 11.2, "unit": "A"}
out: {"value": 1.05, "unit": "A"}
